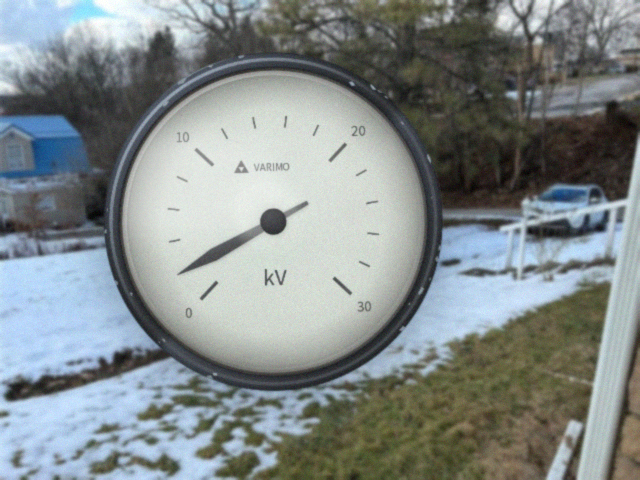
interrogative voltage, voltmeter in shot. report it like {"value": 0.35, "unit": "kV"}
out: {"value": 2, "unit": "kV"}
